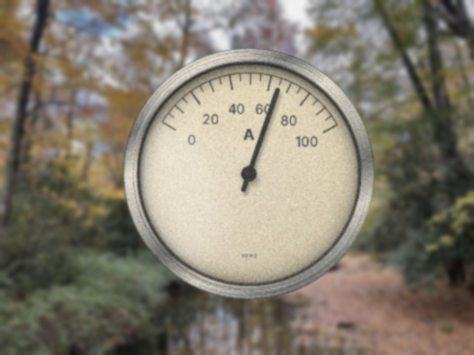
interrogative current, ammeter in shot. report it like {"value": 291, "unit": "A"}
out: {"value": 65, "unit": "A"}
